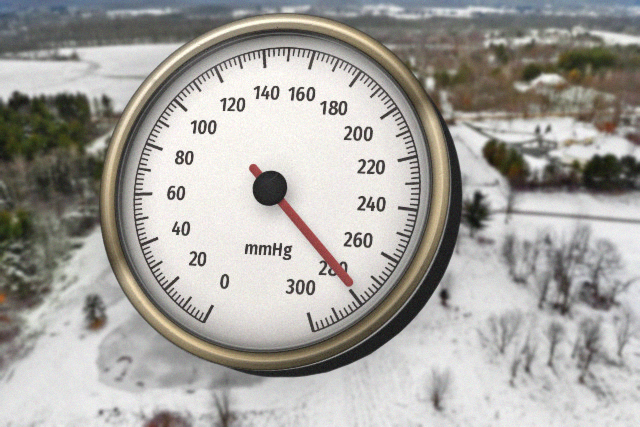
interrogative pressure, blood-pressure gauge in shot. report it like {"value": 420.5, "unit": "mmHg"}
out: {"value": 278, "unit": "mmHg"}
